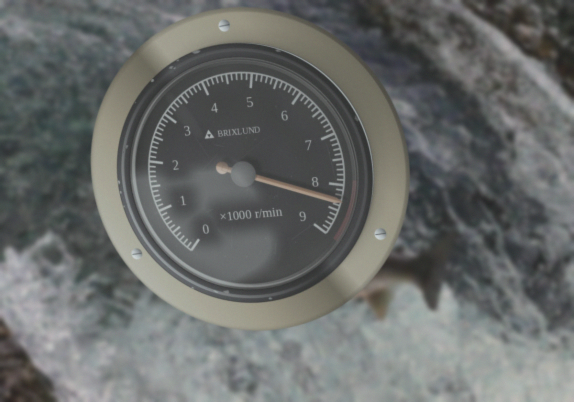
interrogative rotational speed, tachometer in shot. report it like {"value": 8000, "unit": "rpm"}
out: {"value": 8300, "unit": "rpm"}
